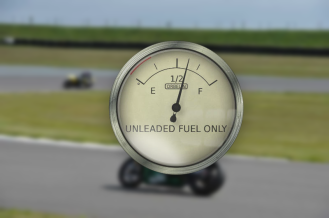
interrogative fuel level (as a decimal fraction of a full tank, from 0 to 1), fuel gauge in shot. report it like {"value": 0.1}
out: {"value": 0.625}
